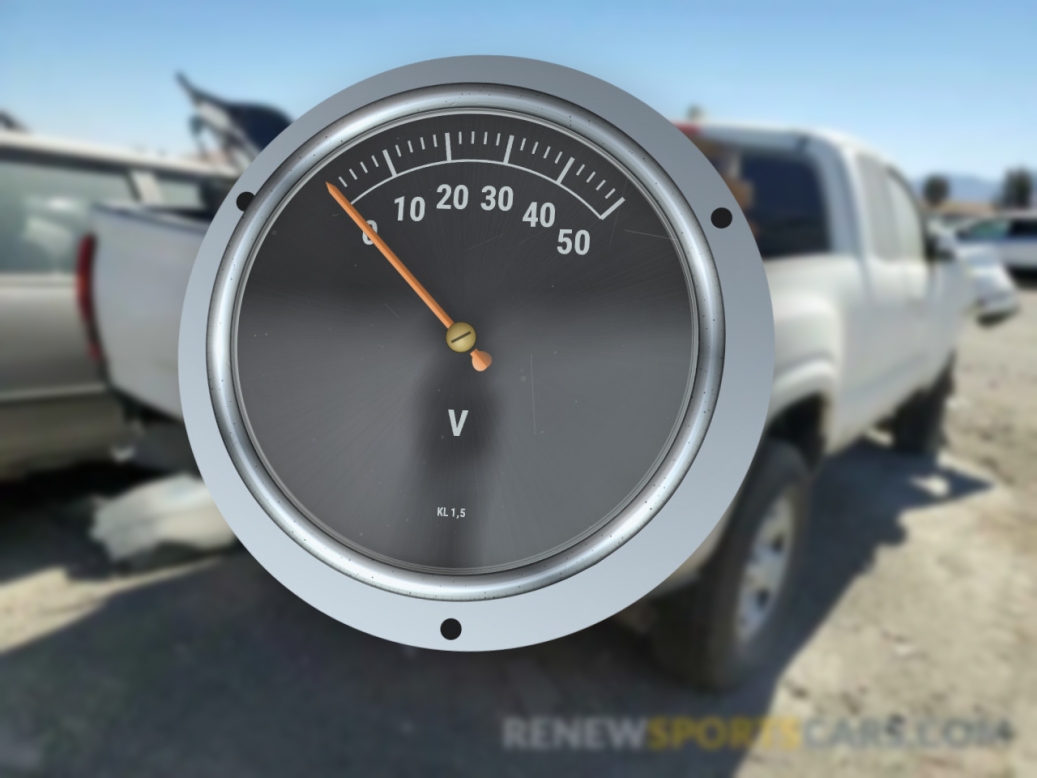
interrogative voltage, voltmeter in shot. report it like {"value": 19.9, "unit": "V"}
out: {"value": 0, "unit": "V"}
